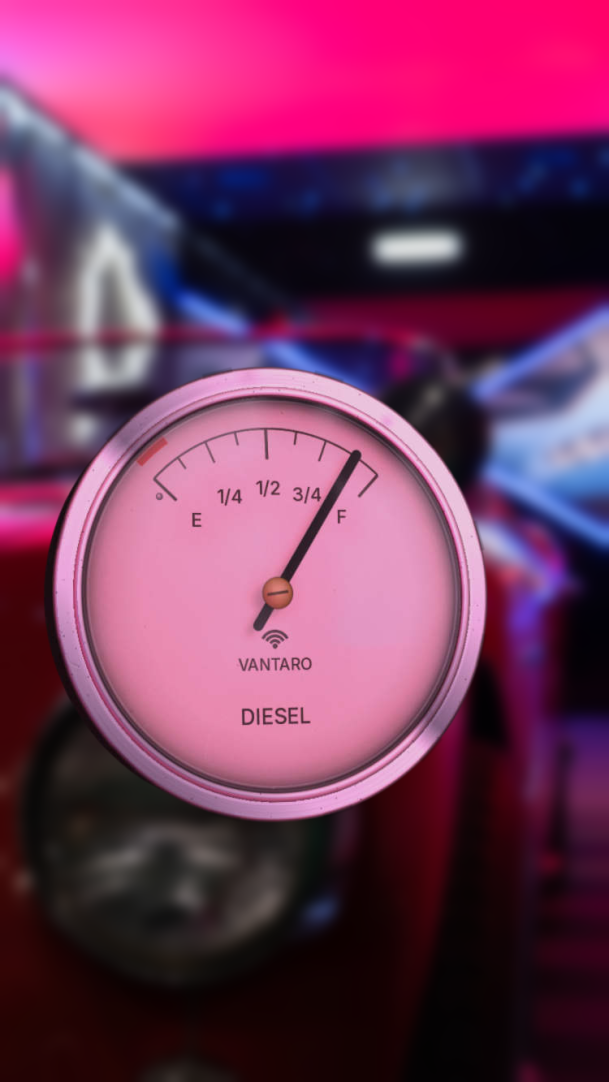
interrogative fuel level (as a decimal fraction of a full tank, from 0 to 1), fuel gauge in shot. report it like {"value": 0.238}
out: {"value": 0.875}
